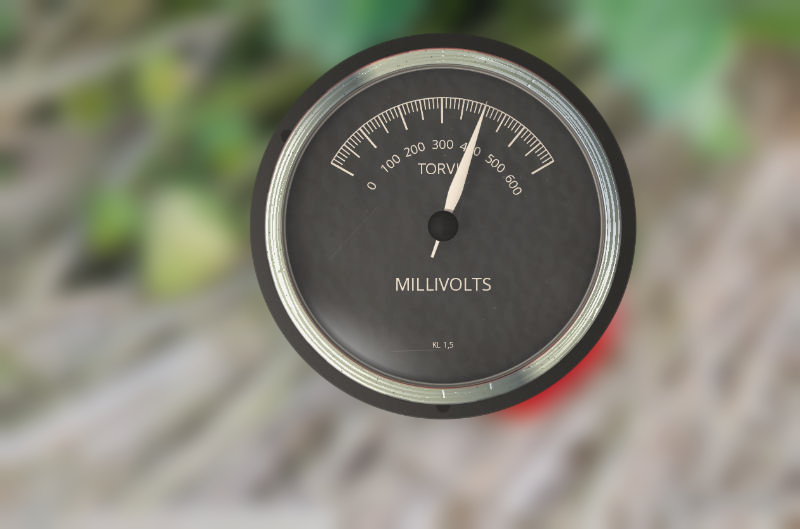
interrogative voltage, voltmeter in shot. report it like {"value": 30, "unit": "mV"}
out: {"value": 400, "unit": "mV"}
